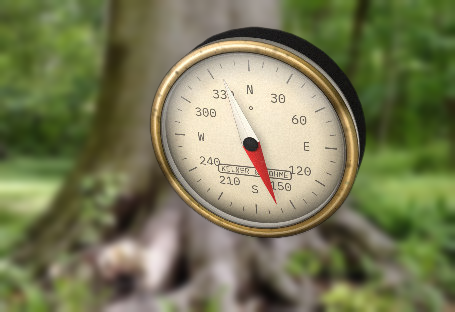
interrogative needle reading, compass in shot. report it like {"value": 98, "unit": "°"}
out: {"value": 160, "unit": "°"}
